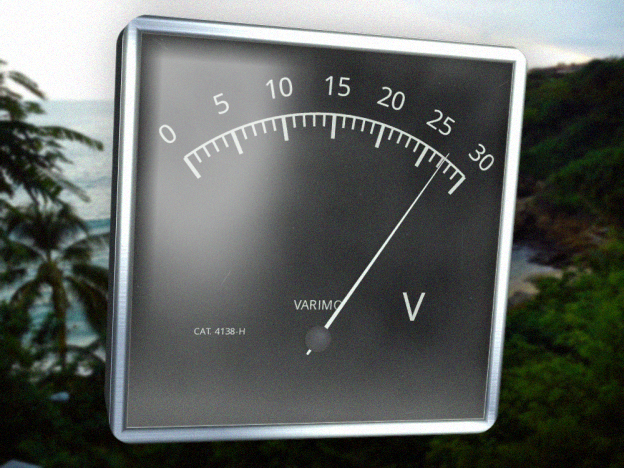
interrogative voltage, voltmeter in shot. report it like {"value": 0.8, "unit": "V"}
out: {"value": 27, "unit": "V"}
